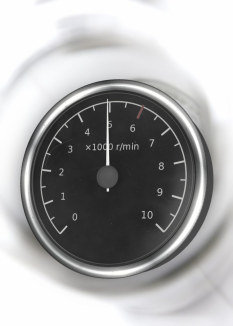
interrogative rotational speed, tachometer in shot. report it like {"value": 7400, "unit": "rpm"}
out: {"value": 5000, "unit": "rpm"}
